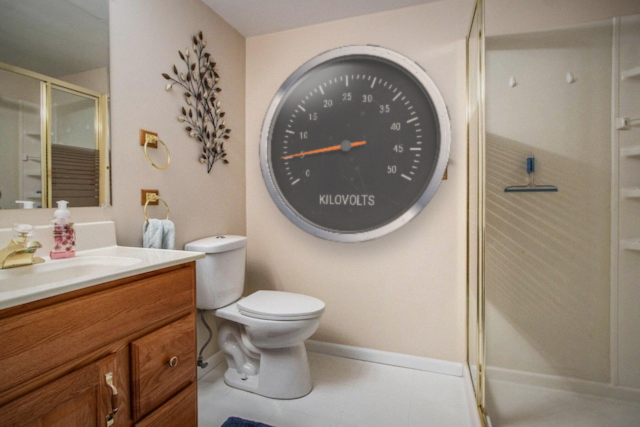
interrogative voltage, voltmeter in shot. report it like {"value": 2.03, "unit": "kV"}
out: {"value": 5, "unit": "kV"}
